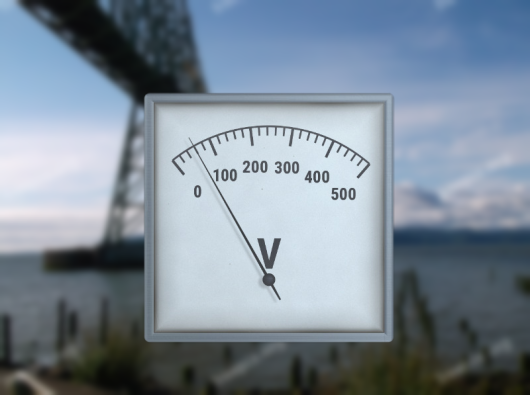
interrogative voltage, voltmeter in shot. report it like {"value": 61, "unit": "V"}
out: {"value": 60, "unit": "V"}
